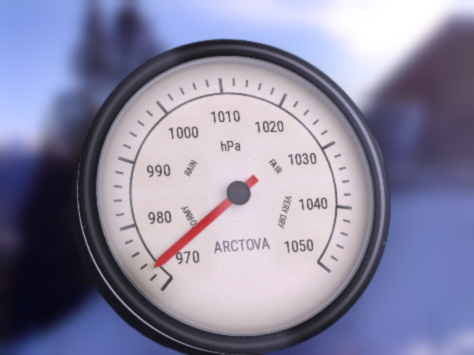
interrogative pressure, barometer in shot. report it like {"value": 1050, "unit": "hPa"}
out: {"value": 973, "unit": "hPa"}
